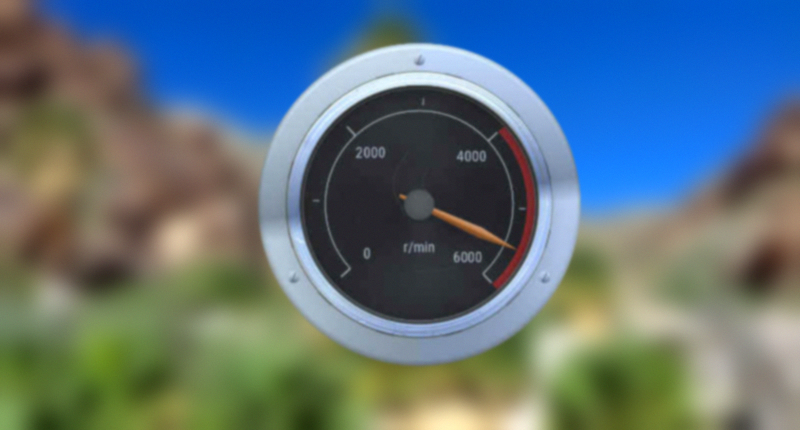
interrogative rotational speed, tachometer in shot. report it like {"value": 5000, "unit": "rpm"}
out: {"value": 5500, "unit": "rpm"}
